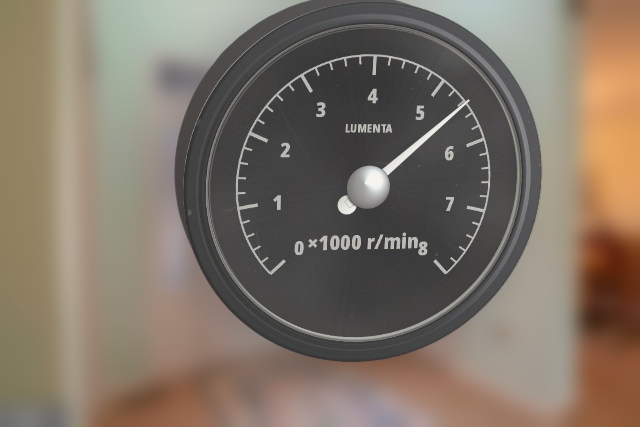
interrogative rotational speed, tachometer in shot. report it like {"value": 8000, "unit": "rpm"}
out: {"value": 5400, "unit": "rpm"}
